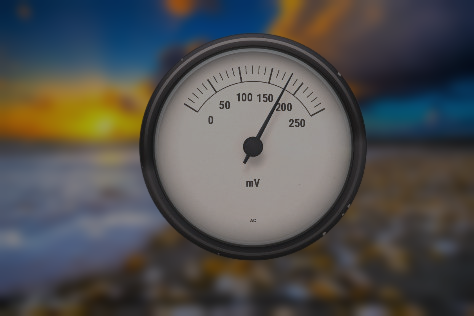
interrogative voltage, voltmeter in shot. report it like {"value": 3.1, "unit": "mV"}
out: {"value": 180, "unit": "mV"}
